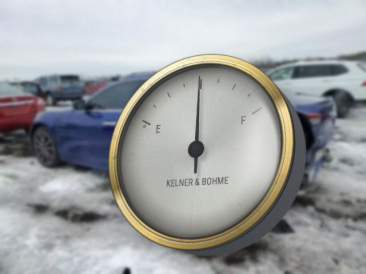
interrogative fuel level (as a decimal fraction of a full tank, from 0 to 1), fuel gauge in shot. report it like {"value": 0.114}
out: {"value": 0.5}
